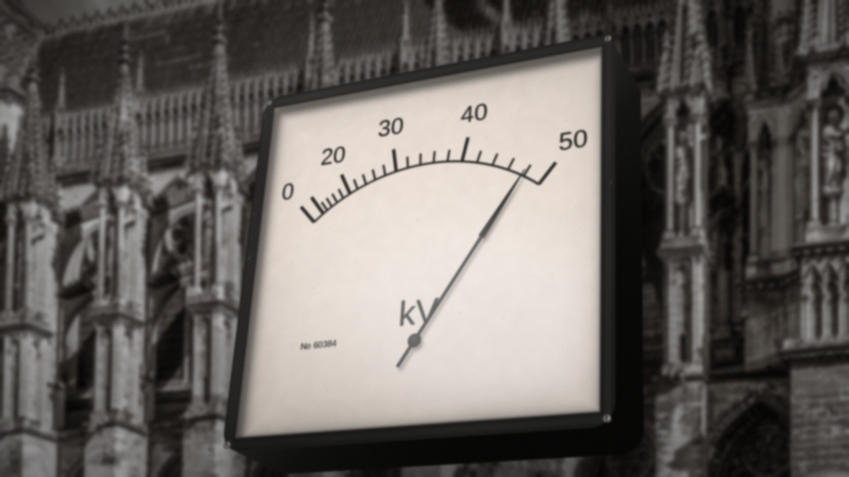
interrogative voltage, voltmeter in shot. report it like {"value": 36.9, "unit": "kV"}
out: {"value": 48, "unit": "kV"}
